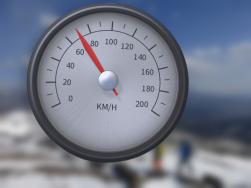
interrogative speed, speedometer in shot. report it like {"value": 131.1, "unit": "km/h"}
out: {"value": 70, "unit": "km/h"}
